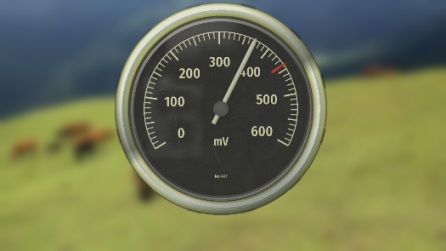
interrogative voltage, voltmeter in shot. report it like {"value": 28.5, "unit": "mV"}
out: {"value": 370, "unit": "mV"}
